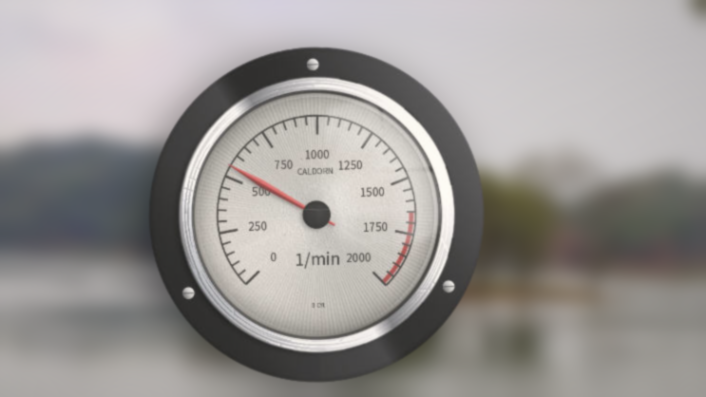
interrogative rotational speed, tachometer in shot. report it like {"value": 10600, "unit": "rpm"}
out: {"value": 550, "unit": "rpm"}
